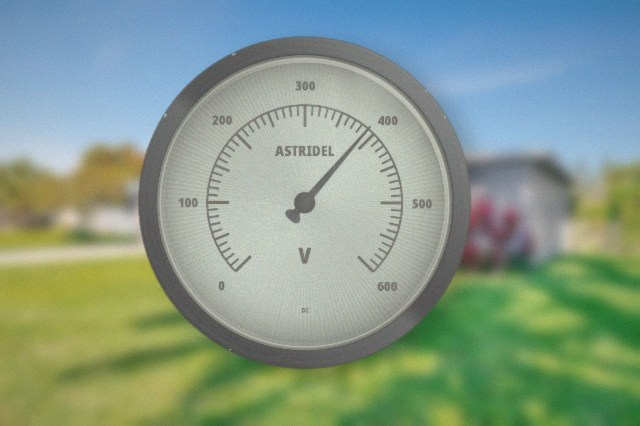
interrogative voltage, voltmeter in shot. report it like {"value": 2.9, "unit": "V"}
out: {"value": 390, "unit": "V"}
